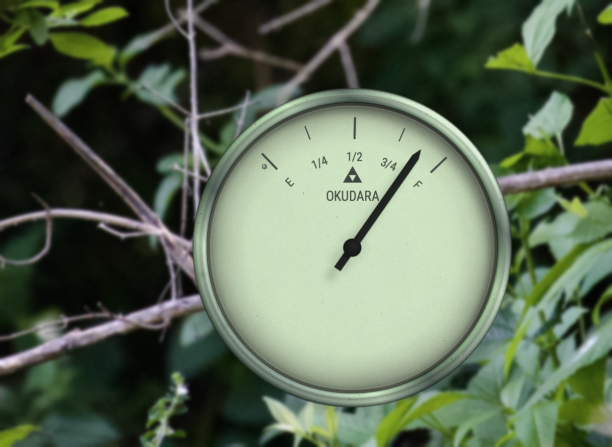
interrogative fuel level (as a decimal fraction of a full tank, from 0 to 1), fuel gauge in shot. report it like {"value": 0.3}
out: {"value": 0.875}
